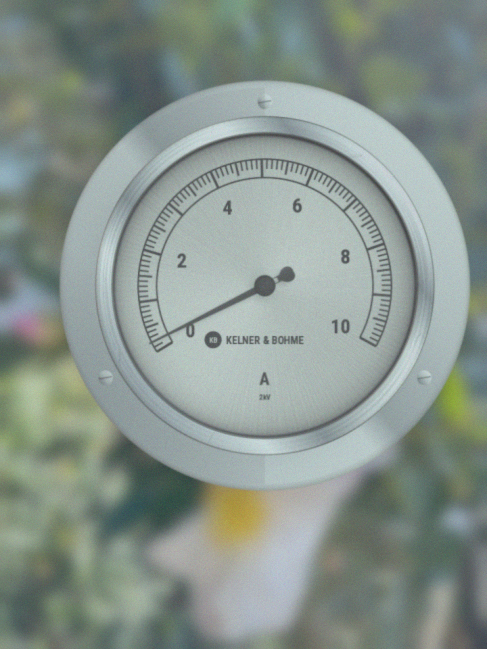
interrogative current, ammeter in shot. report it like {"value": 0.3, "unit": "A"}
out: {"value": 0.2, "unit": "A"}
